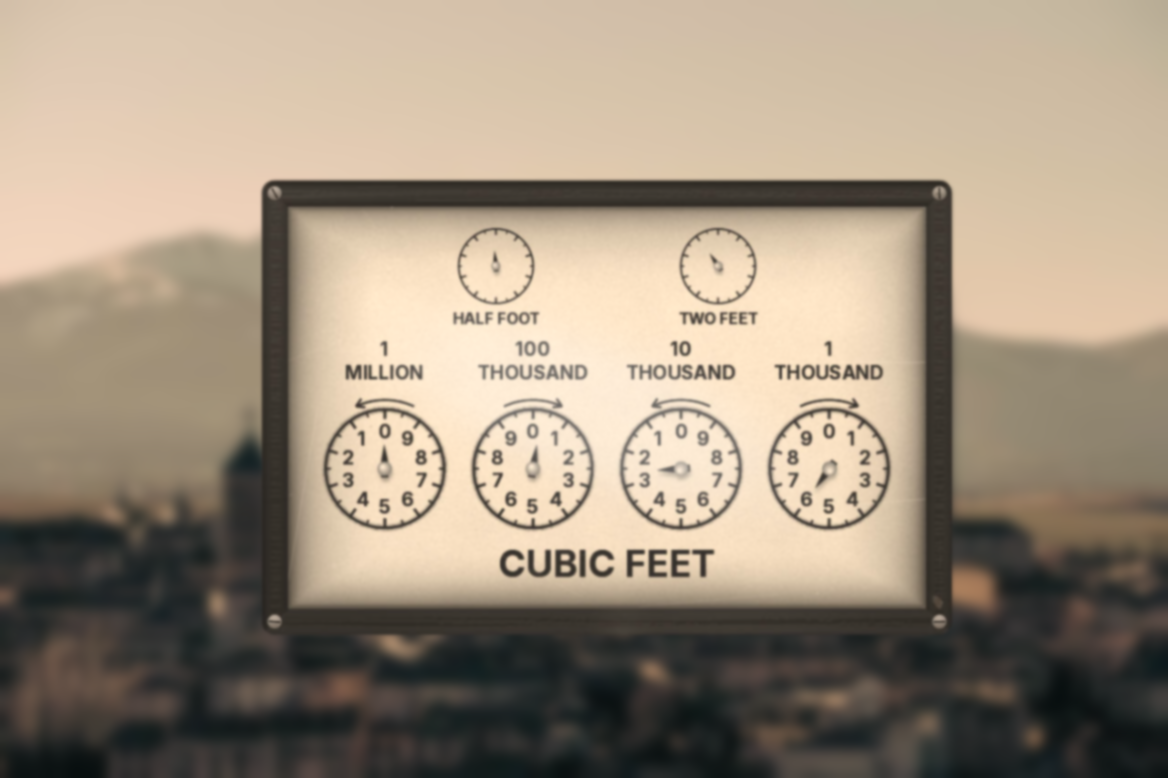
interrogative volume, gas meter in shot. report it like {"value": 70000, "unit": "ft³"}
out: {"value": 2600, "unit": "ft³"}
